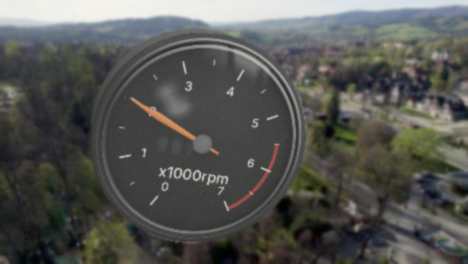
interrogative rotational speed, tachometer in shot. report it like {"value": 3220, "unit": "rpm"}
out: {"value": 2000, "unit": "rpm"}
